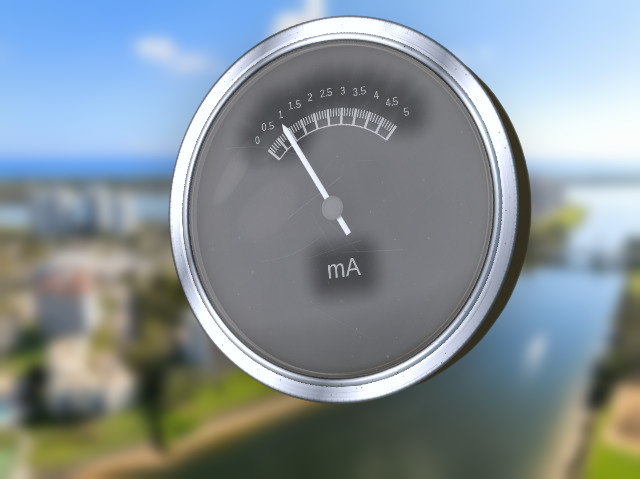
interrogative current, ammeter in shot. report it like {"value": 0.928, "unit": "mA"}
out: {"value": 1, "unit": "mA"}
